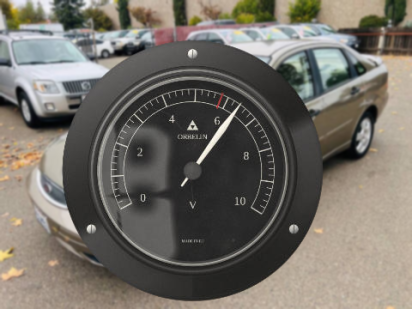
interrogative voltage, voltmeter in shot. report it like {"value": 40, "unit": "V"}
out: {"value": 6.4, "unit": "V"}
